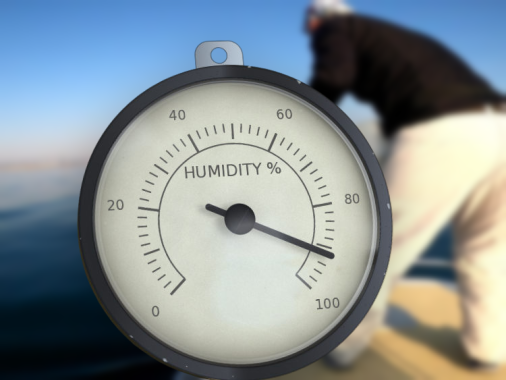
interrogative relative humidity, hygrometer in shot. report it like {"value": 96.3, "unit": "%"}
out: {"value": 92, "unit": "%"}
